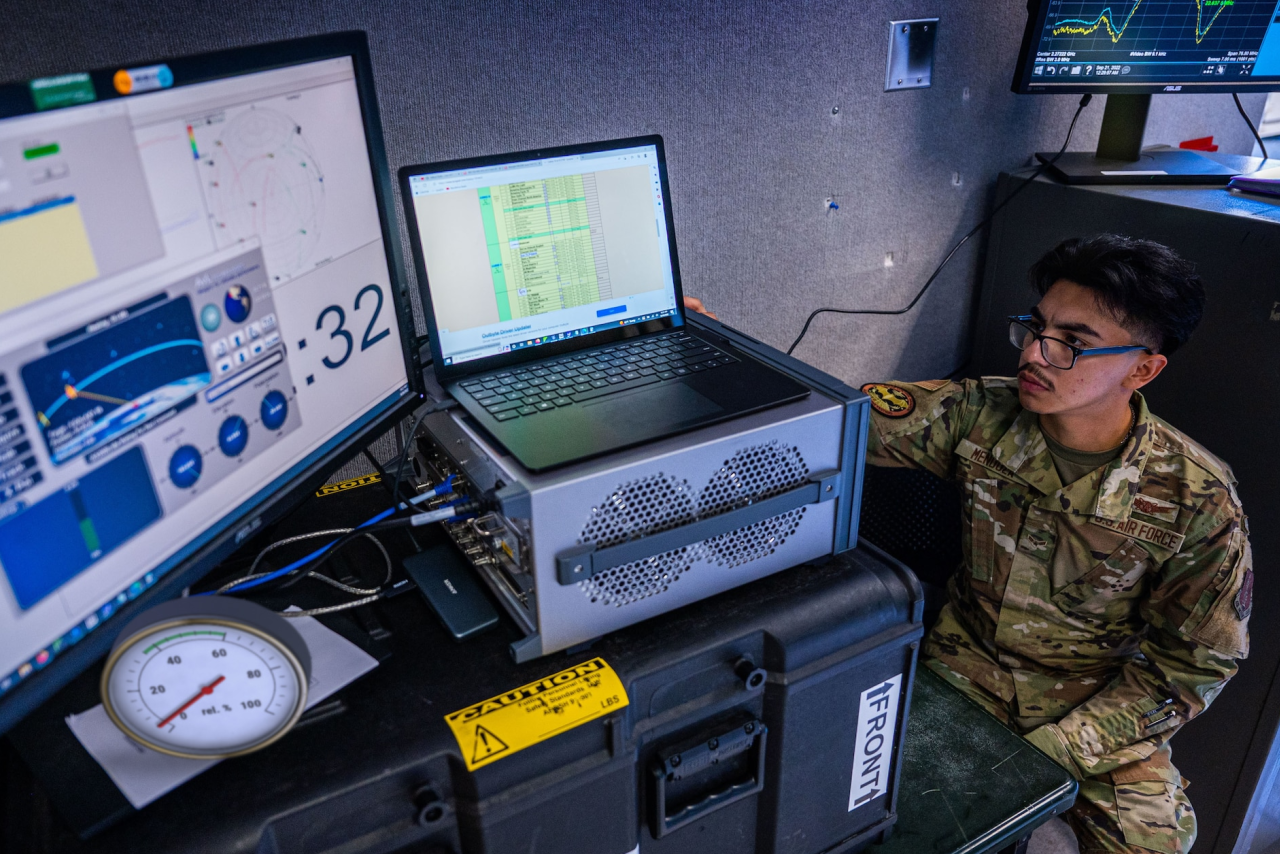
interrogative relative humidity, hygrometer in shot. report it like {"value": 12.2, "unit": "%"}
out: {"value": 4, "unit": "%"}
